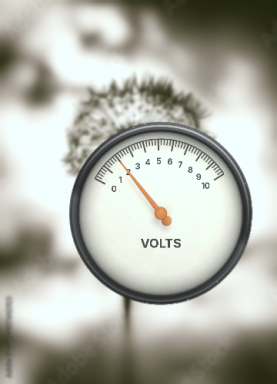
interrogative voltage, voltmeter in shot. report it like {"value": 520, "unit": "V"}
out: {"value": 2, "unit": "V"}
